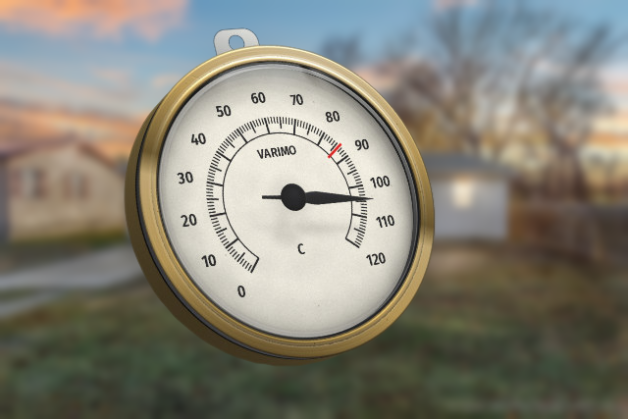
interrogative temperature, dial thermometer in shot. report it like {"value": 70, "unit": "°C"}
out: {"value": 105, "unit": "°C"}
